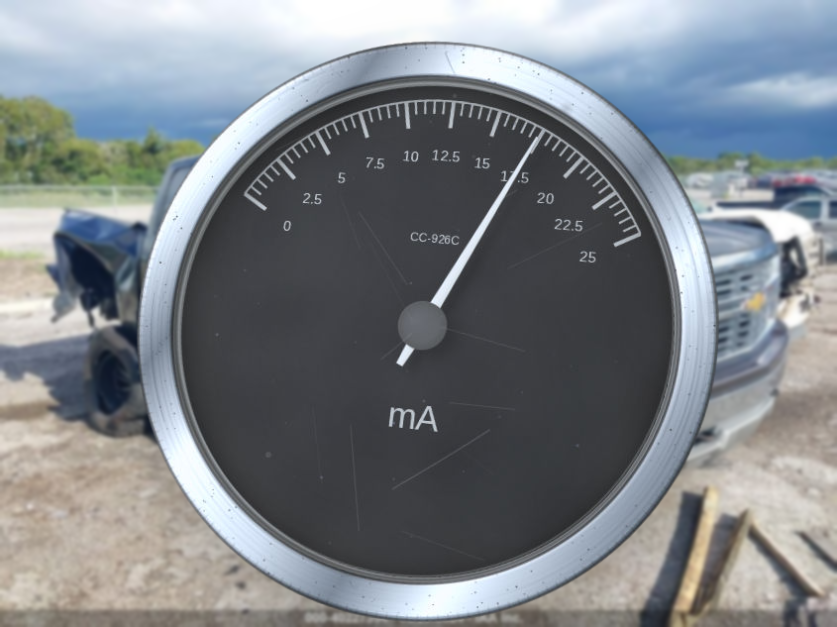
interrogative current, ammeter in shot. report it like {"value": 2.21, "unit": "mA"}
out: {"value": 17.5, "unit": "mA"}
